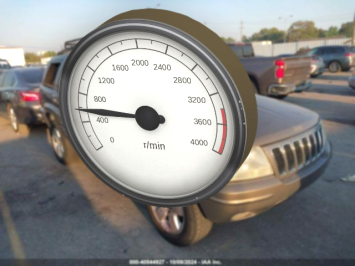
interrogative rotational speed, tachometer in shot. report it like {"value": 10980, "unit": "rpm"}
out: {"value": 600, "unit": "rpm"}
